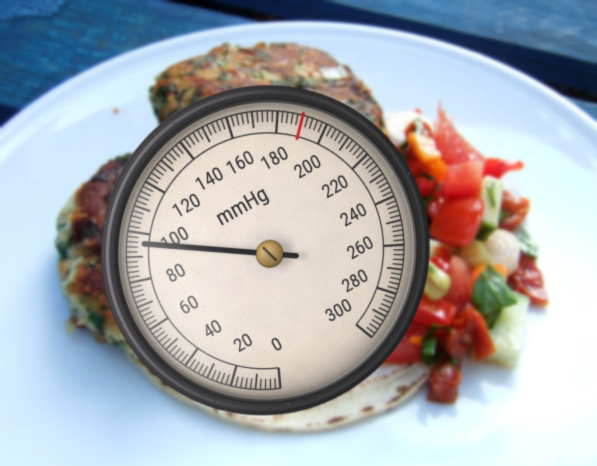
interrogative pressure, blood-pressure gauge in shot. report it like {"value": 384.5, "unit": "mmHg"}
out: {"value": 96, "unit": "mmHg"}
